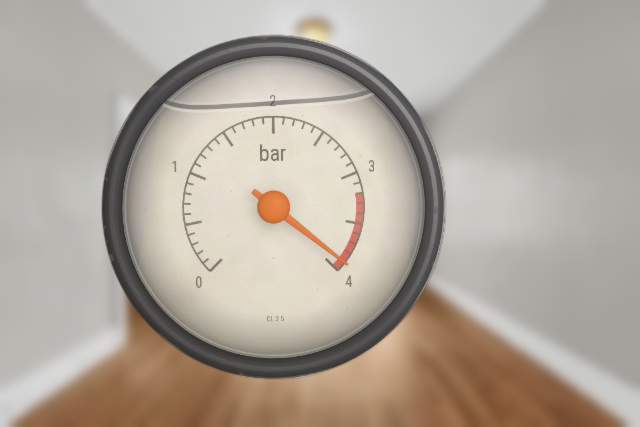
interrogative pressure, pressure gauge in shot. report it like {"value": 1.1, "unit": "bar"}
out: {"value": 3.9, "unit": "bar"}
